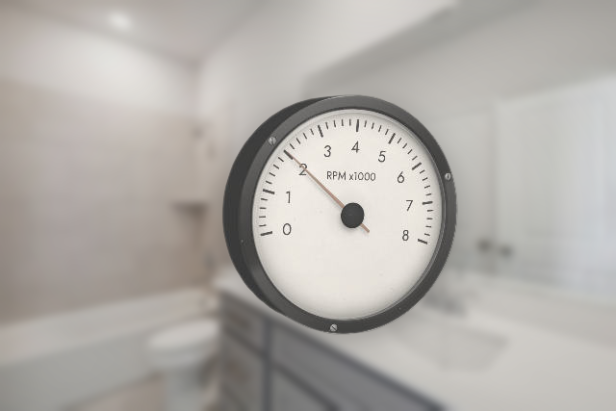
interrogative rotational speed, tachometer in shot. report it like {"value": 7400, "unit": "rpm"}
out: {"value": 2000, "unit": "rpm"}
